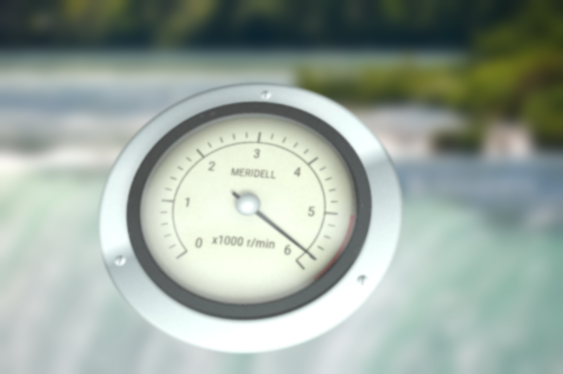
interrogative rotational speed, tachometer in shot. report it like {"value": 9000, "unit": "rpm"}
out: {"value": 5800, "unit": "rpm"}
